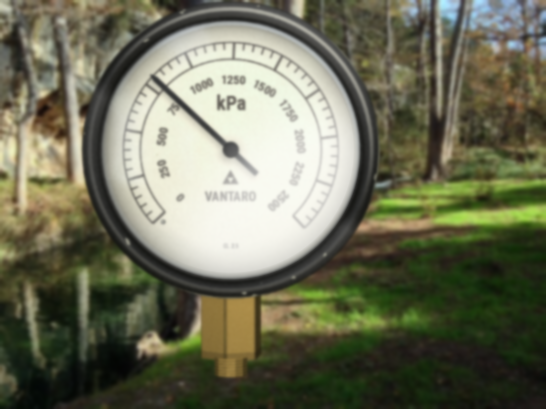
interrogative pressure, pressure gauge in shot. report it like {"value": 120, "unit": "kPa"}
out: {"value": 800, "unit": "kPa"}
